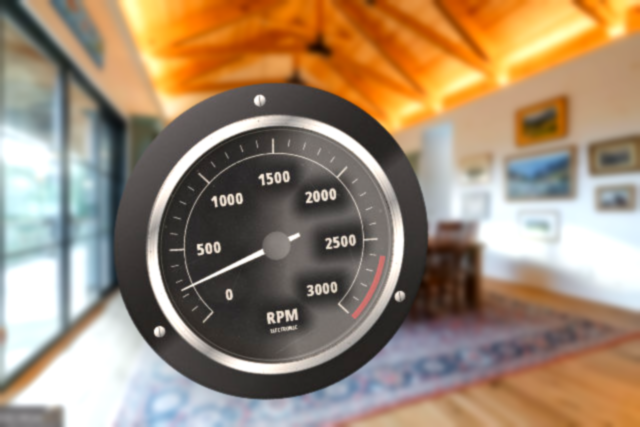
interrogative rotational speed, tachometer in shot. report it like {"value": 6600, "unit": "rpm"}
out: {"value": 250, "unit": "rpm"}
